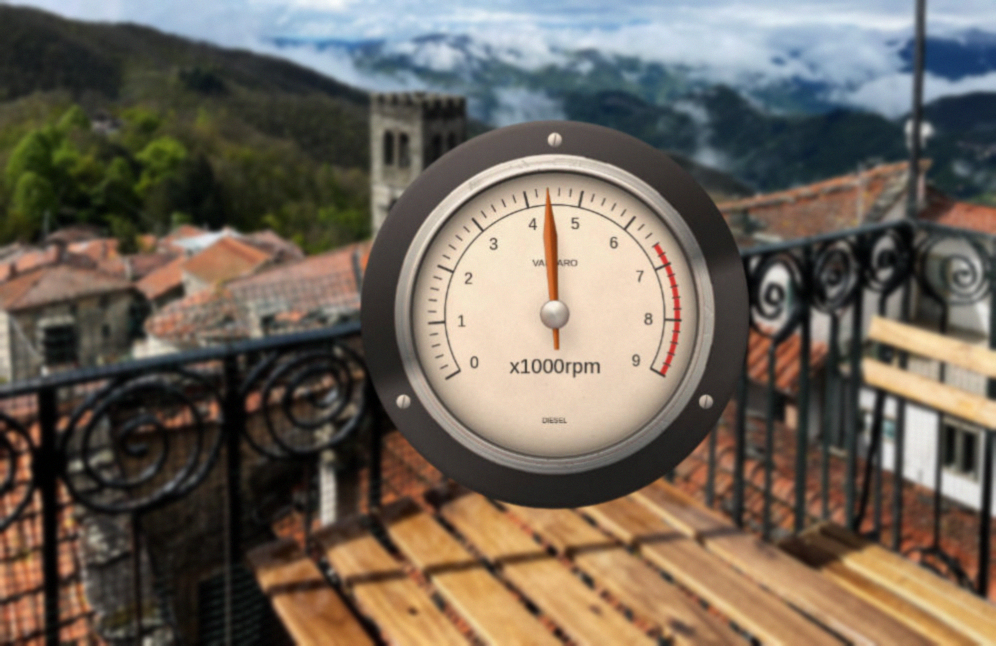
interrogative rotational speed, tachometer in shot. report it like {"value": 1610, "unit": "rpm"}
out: {"value": 4400, "unit": "rpm"}
